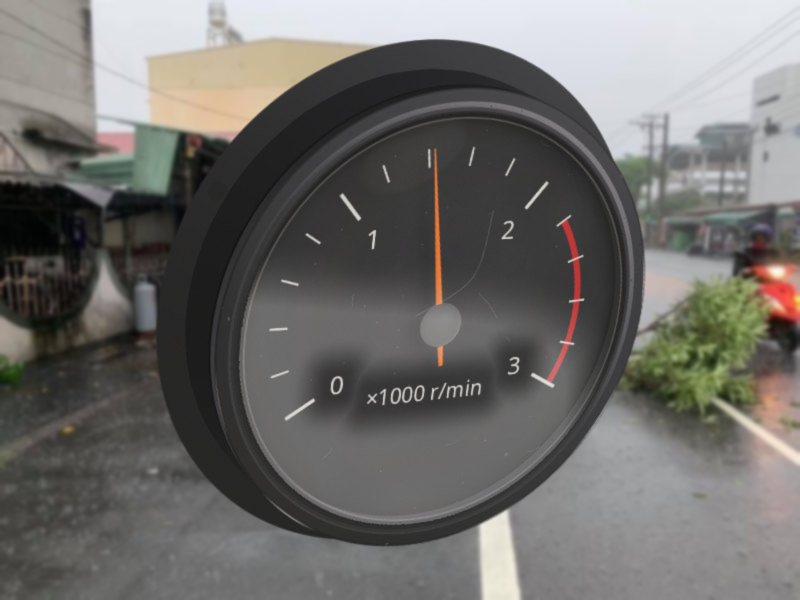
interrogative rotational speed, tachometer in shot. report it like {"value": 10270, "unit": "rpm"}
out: {"value": 1400, "unit": "rpm"}
